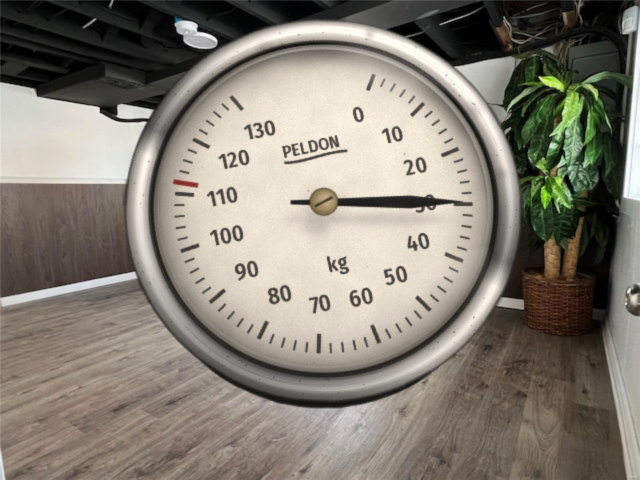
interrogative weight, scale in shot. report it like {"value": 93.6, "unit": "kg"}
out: {"value": 30, "unit": "kg"}
